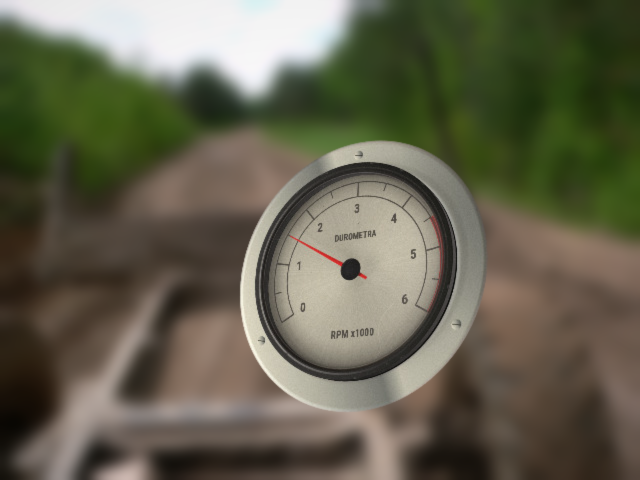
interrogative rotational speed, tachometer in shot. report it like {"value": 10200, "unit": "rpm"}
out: {"value": 1500, "unit": "rpm"}
